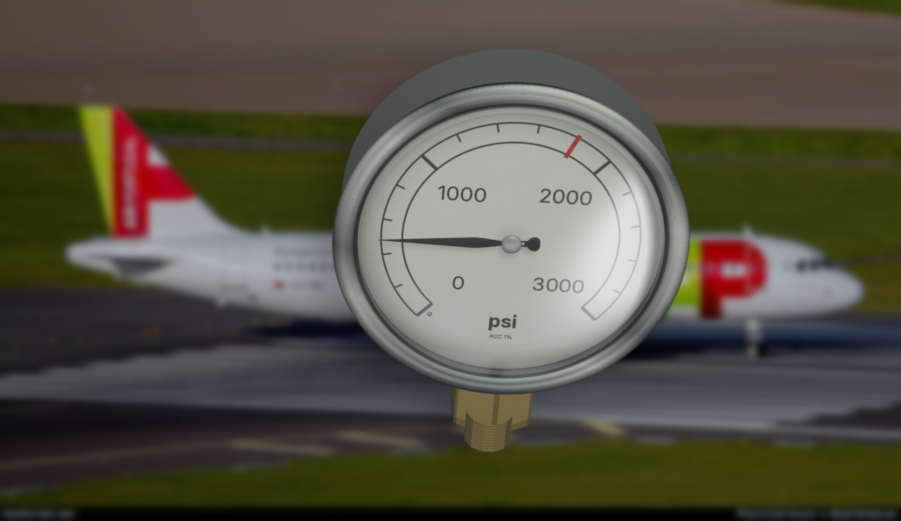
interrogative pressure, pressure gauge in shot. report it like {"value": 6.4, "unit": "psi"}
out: {"value": 500, "unit": "psi"}
